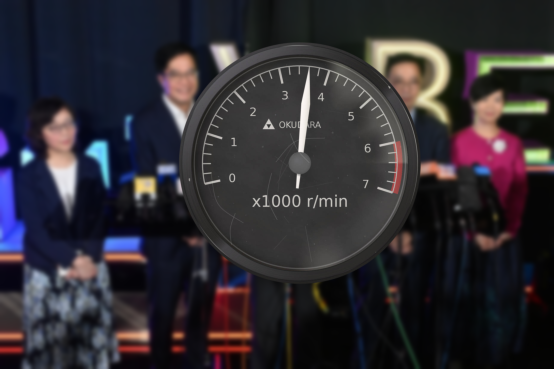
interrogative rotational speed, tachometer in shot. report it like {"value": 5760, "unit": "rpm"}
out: {"value": 3600, "unit": "rpm"}
